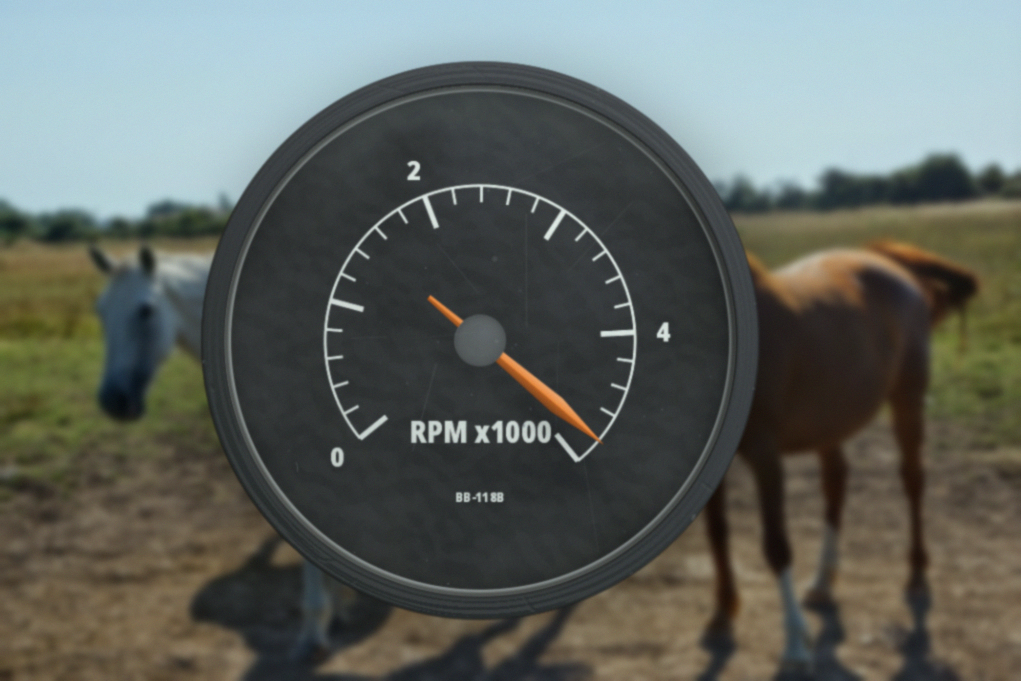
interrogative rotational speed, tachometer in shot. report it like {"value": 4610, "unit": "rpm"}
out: {"value": 4800, "unit": "rpm"}
